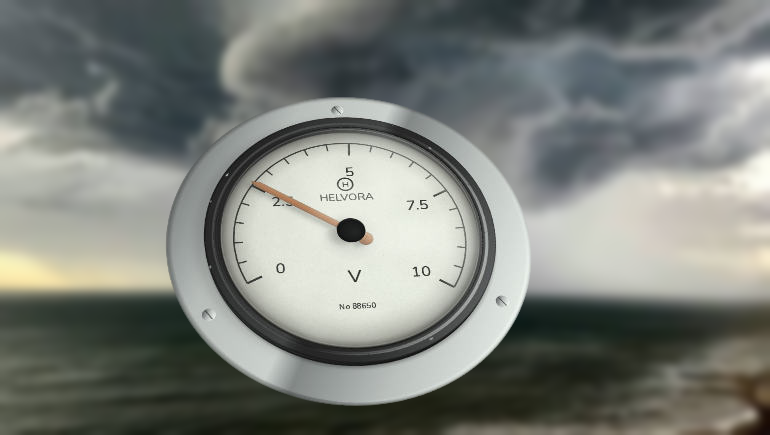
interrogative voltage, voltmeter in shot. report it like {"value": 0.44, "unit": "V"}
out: {"value": 2.5, "unit": "V"}
